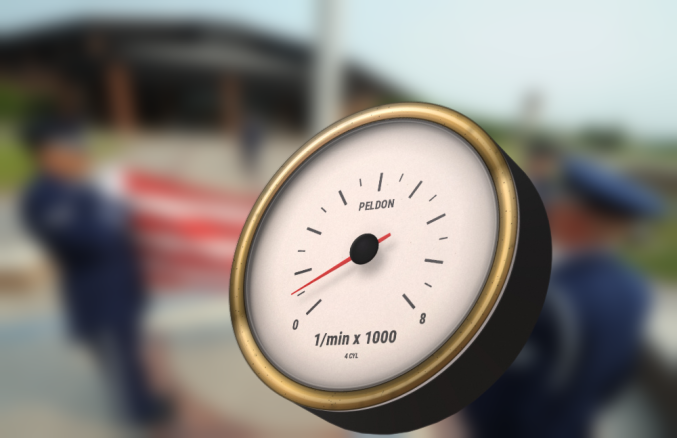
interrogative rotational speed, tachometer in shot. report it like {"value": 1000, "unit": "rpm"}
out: {"value": 500, "unit": "rpm"}
